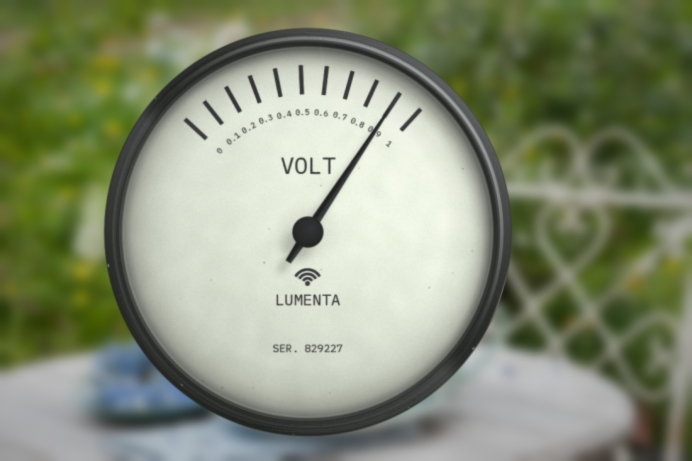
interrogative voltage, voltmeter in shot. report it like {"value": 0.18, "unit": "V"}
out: {"value": 0.9, "unit": "V"}
